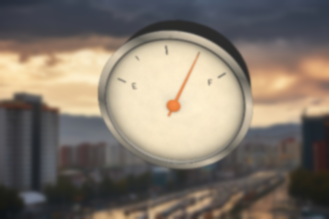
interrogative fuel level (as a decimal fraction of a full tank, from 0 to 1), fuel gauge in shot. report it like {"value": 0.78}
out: {"value": 0.75}
